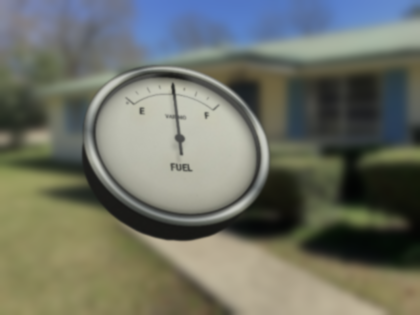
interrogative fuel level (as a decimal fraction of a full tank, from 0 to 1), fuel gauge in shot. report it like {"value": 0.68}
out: {"value": 0.5}
